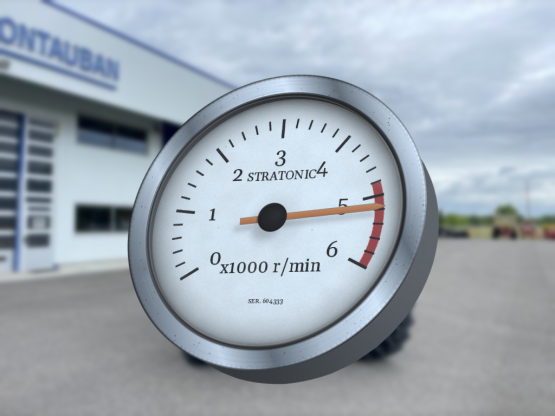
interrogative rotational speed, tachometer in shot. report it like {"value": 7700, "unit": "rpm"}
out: {"value": 5200, "unit": "rpm"}
